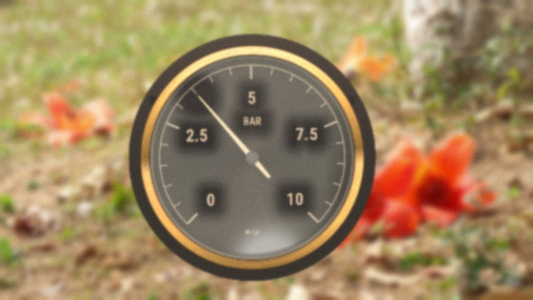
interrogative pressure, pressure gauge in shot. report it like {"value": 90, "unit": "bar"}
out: {"value": 3.5, "unit": "bar"}
